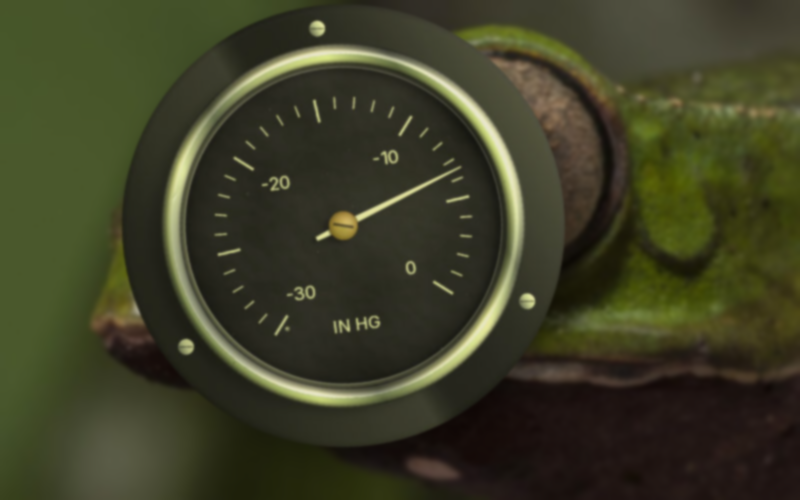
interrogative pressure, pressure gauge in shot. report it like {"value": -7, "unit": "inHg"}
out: {"value": -6.5, "unit": "inHg"}
